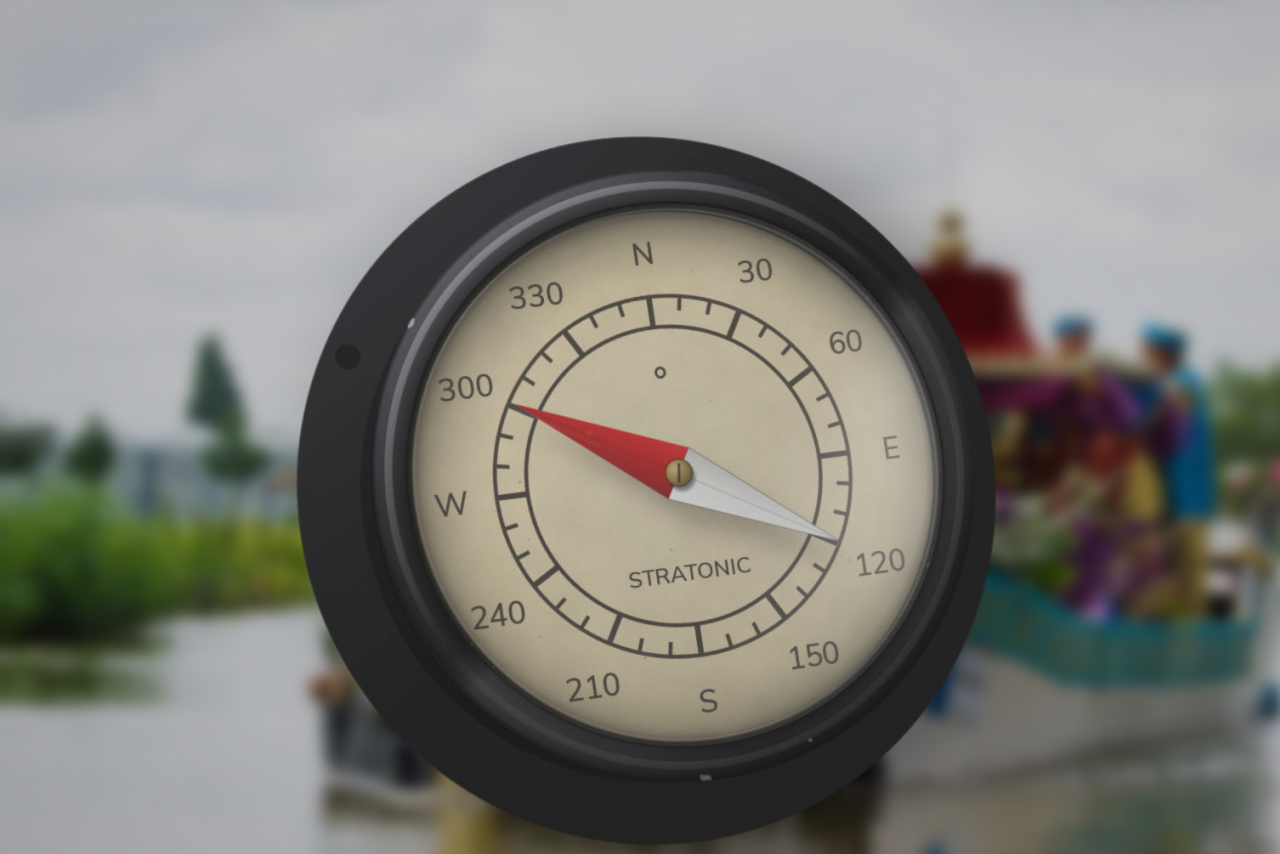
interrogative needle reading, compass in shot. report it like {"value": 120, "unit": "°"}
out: {"value": 300, "unit": "°"}
